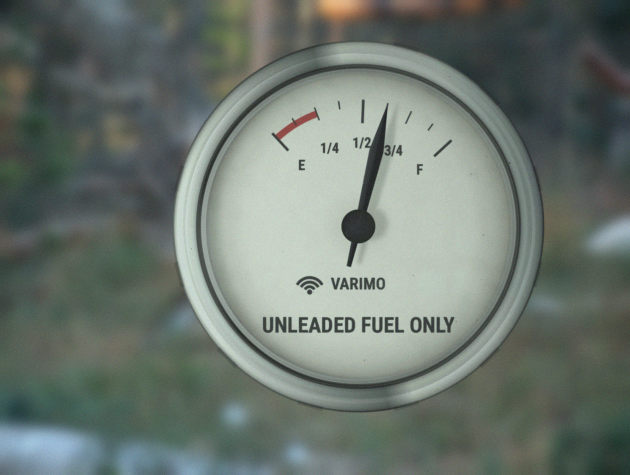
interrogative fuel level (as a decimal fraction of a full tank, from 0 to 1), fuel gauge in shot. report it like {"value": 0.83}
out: {"value": 0.625}
